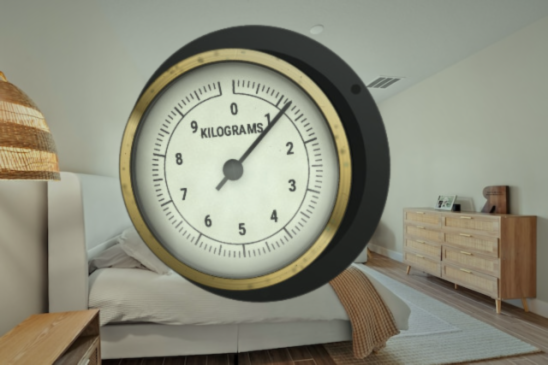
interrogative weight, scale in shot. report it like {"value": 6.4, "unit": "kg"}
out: {"value": 1.2, "unit": "kg"}
